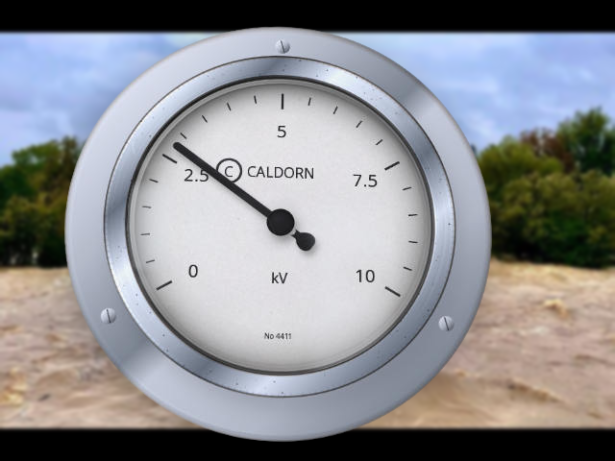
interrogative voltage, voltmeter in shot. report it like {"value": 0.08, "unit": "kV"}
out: {"value": 2.75, "unit": "kV"}
